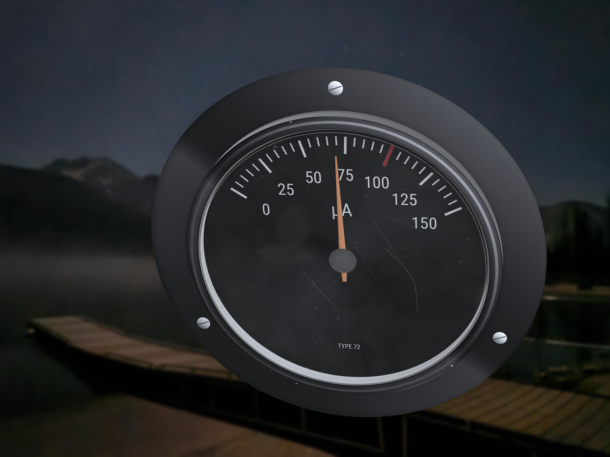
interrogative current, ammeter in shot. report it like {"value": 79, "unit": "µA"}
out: {"value": 70, "unit": "µA"}
